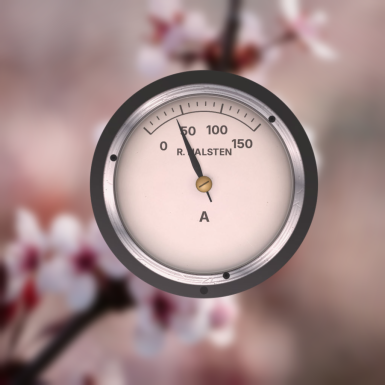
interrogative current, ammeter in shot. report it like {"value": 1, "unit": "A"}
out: {"value": 40, "unit": "A"}
